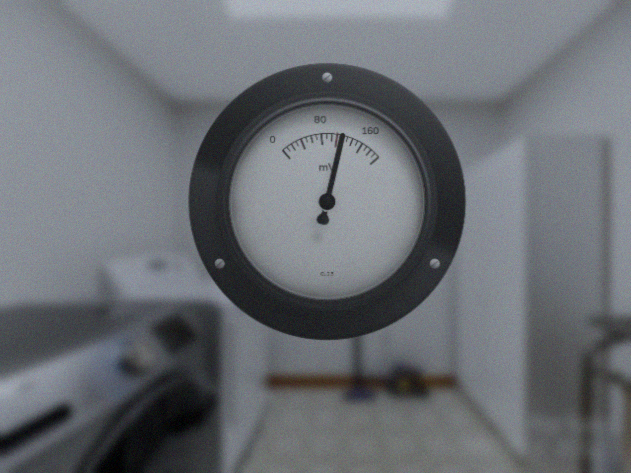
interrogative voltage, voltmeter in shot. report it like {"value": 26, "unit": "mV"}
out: {"value": 120, "unit": "mV"}
